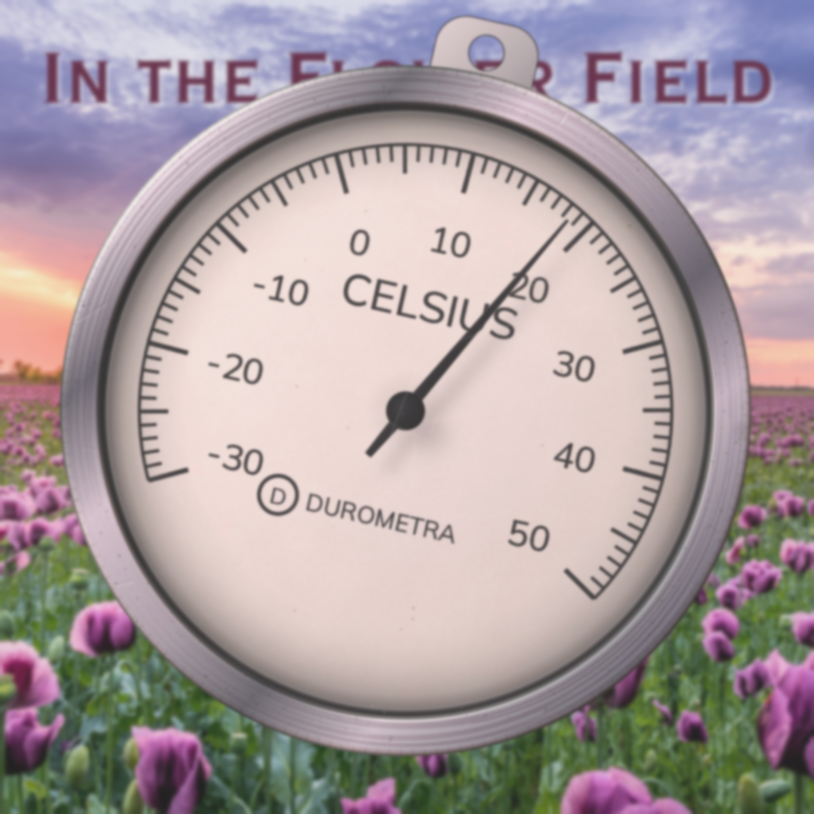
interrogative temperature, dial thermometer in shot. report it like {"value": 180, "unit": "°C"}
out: {"value": 18.5, "unit": "°C"}
